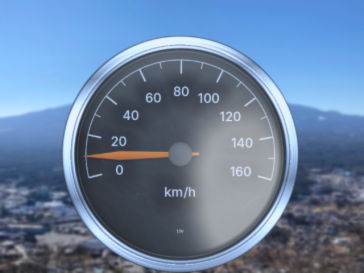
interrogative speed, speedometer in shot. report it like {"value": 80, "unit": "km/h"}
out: {"value": 10, "unit": "km/h"}
